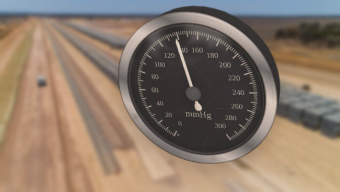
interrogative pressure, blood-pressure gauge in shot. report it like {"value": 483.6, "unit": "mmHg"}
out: {"value": 140, "unit": "mmHg"}
